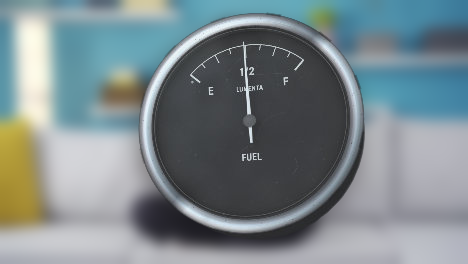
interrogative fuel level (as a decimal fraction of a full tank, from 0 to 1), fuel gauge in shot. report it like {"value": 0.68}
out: {"value": 0.5}
